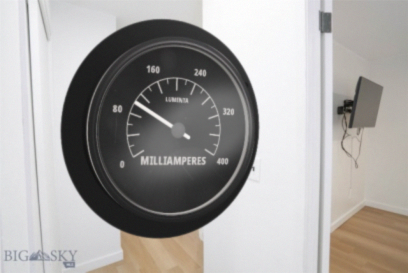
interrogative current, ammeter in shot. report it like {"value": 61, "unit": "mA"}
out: {"value": 100, "unit": "mA"}
